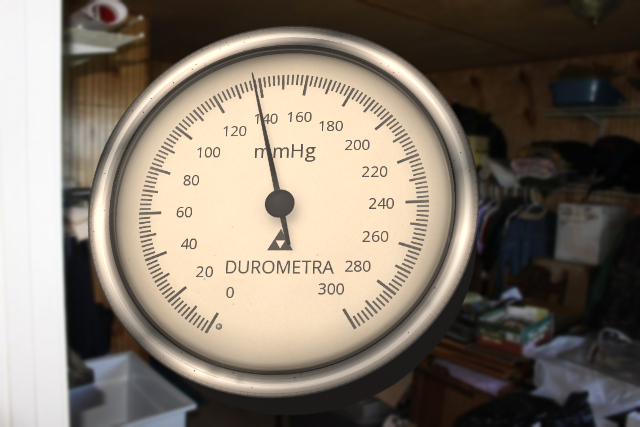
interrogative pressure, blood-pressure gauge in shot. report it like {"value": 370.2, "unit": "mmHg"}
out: {"value": 138, "unit": "mmHg"}
